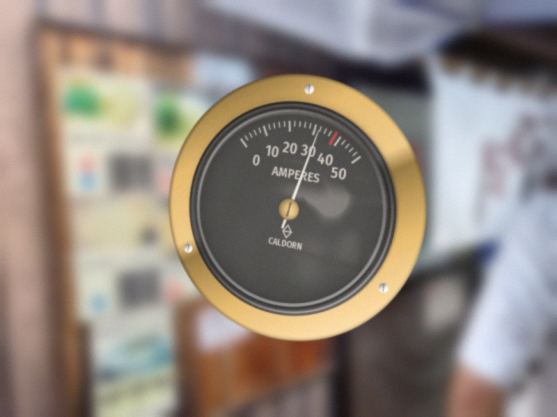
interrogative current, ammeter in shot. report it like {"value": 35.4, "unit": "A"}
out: {"value": 32, "unit": "A"}
